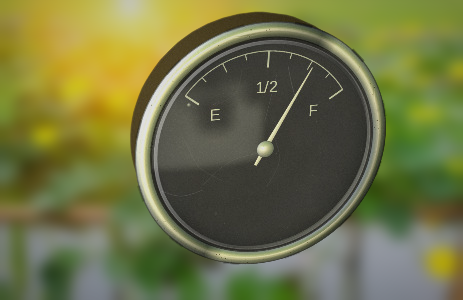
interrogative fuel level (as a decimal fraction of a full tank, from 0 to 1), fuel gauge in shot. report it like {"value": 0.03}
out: {"value": 0.75}
